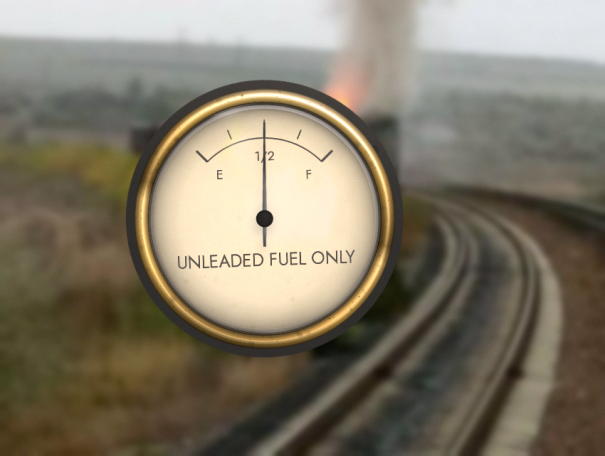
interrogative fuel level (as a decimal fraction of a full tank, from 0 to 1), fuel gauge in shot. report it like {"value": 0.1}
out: {"value": 0.5}
